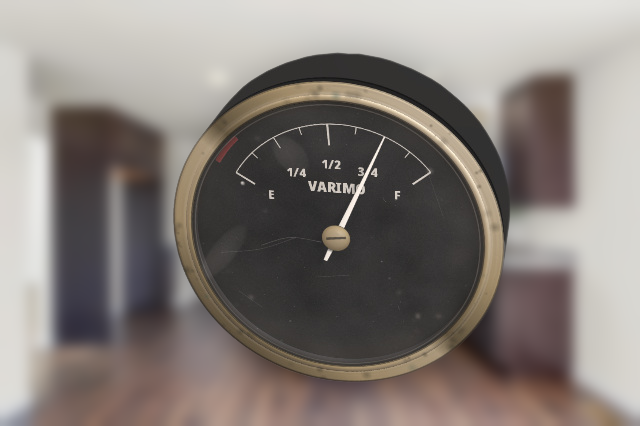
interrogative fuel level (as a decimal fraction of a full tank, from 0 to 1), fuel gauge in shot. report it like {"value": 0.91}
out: {"value": 0.75}
